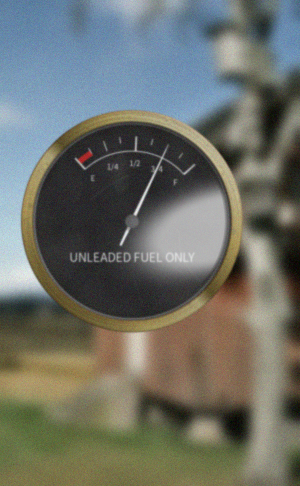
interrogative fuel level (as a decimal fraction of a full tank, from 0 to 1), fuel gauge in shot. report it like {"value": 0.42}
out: {"value": 0.75}
